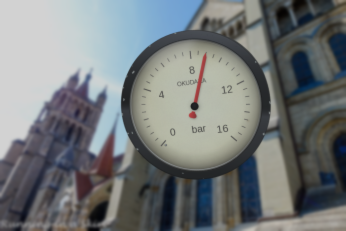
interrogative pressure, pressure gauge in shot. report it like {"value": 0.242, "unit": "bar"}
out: {"value": 9, "unit": "bar"}
